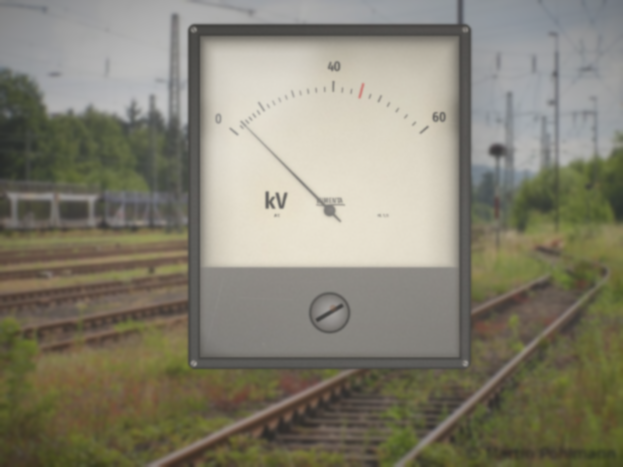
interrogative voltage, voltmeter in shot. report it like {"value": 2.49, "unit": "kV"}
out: {"value": 10, "unit": "kV"}
